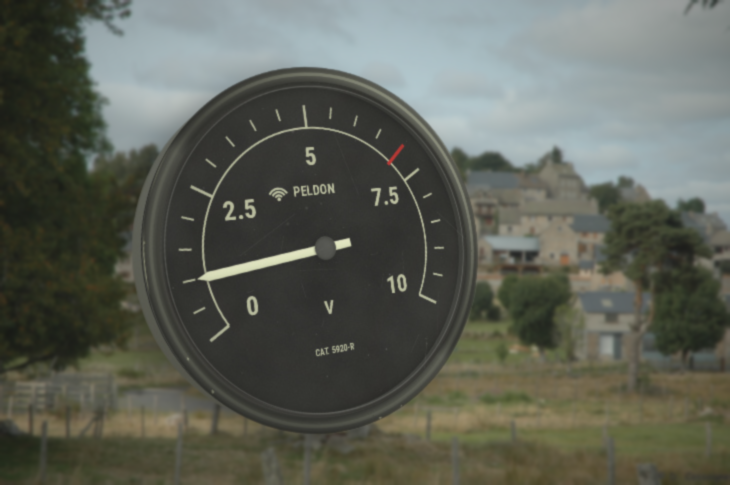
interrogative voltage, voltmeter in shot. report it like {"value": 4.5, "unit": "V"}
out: {"value": 1, "unit": "V"}
